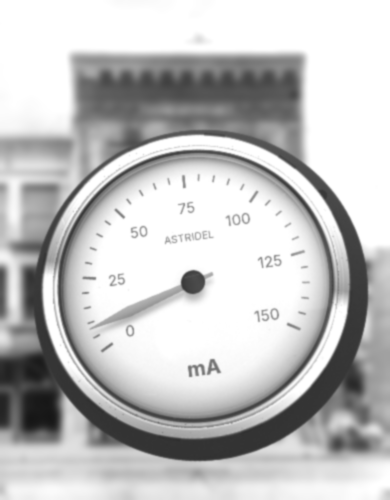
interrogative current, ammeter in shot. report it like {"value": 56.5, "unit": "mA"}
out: {"value": 7.5, "unit": "mA"}
